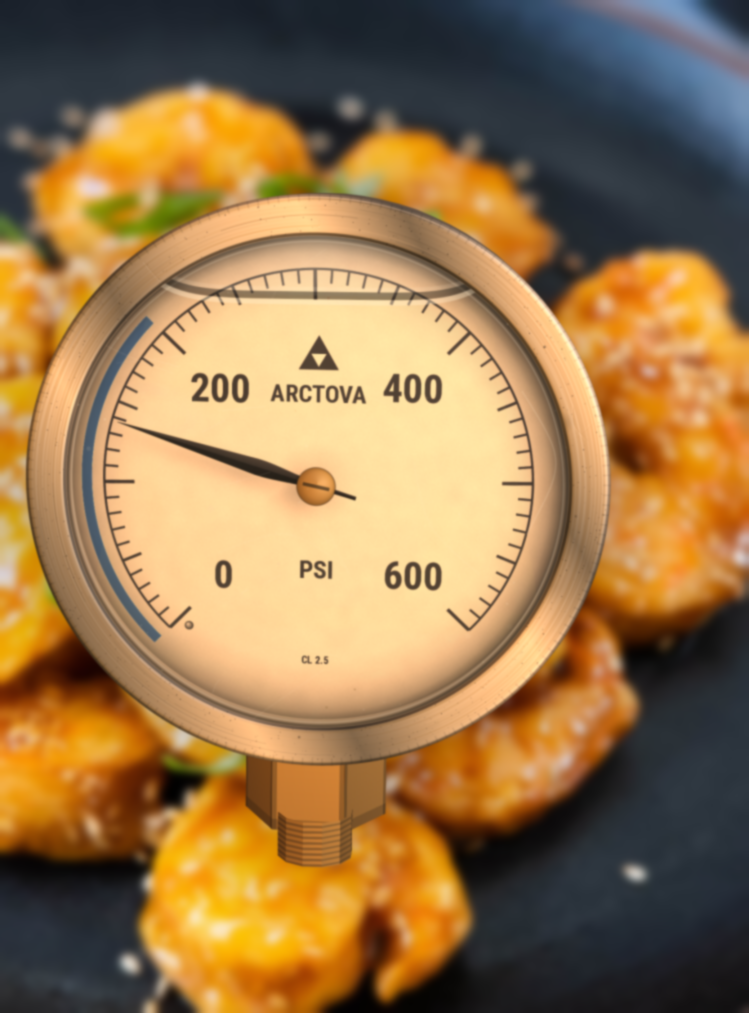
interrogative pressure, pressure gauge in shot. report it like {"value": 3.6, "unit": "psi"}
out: {"value": 140, "unit": "psi"}
